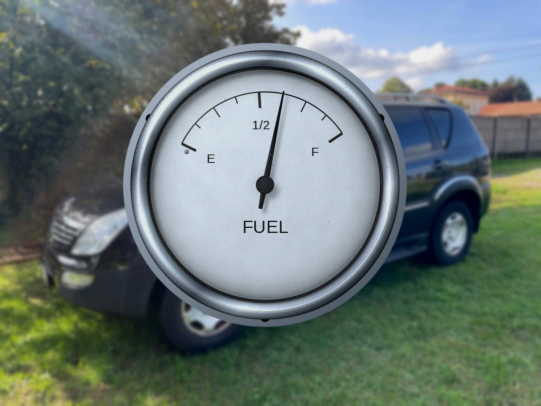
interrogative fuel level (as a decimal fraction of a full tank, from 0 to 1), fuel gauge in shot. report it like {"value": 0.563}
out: {"value": 0.625}
